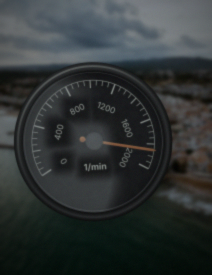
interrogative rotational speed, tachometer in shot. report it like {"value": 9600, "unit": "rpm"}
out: {"value": 1850, "unit": "rpm"}
